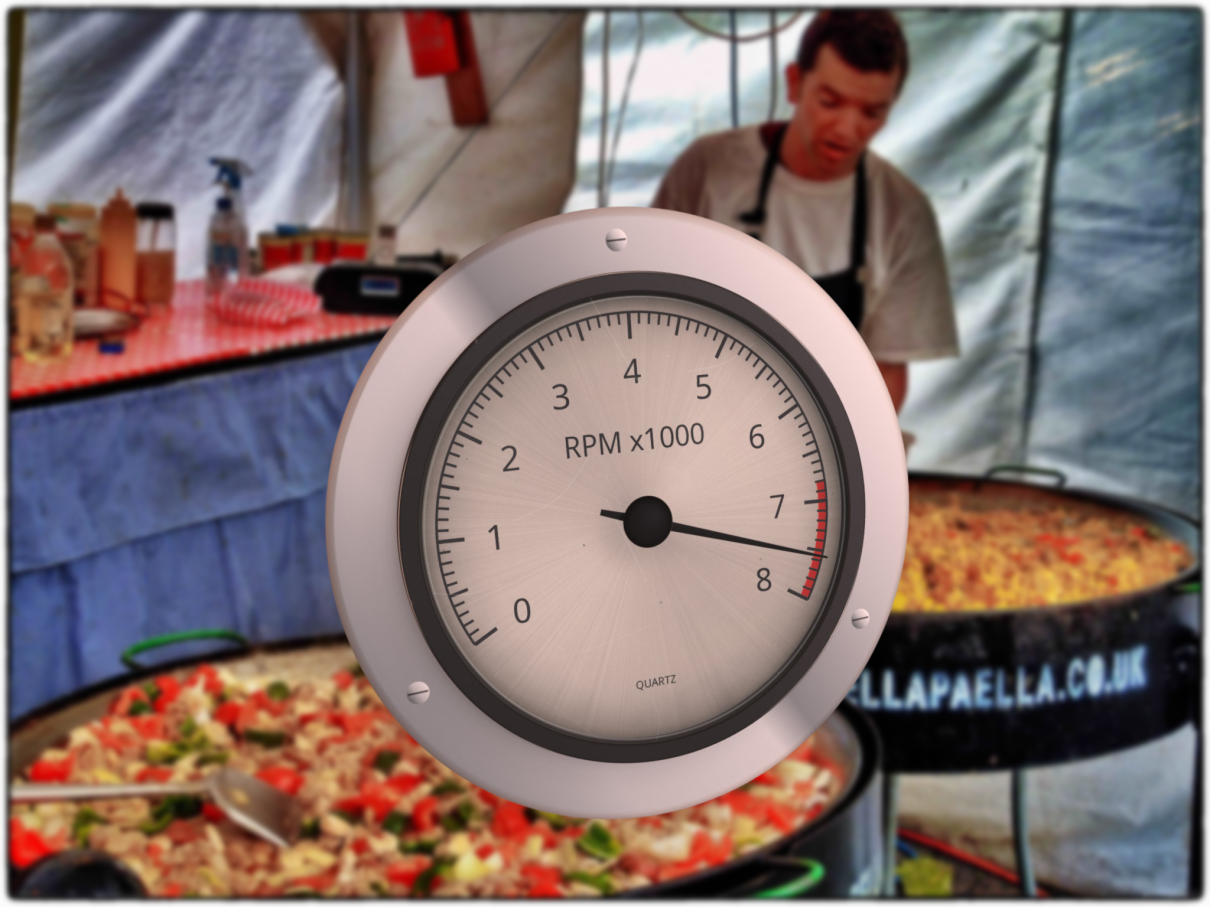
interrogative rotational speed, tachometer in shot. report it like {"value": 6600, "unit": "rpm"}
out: {"value": 7550, "unit": "rpm"}
